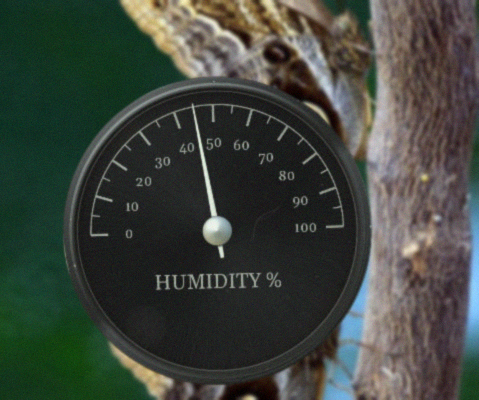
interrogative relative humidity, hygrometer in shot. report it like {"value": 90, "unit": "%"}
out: {"value": 45, "unit": "%"}
